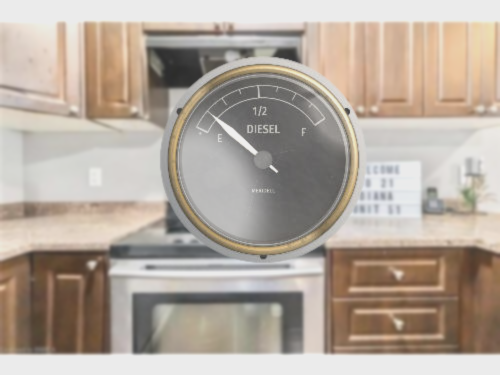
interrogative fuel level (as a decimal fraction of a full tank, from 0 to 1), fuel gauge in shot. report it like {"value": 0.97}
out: {"value": 0.125}
